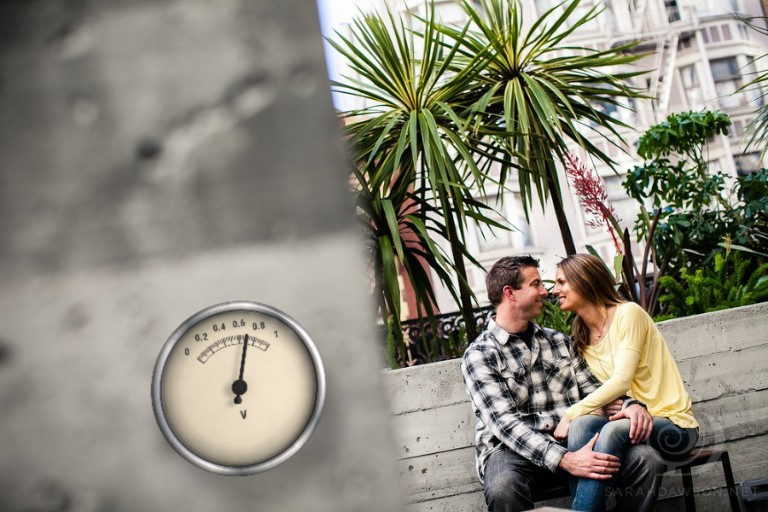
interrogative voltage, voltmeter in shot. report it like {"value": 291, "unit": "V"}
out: {"value": 0.7, "unit": "V"}
